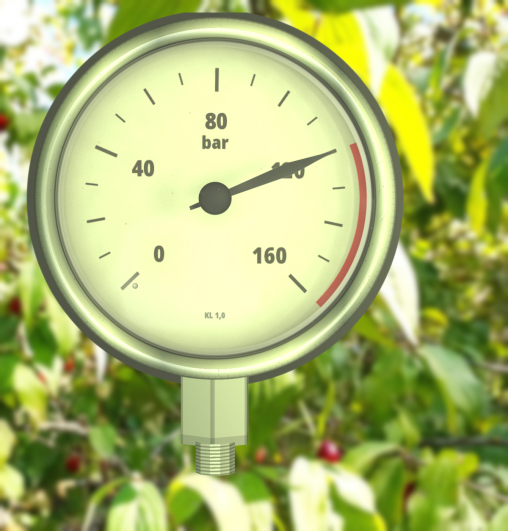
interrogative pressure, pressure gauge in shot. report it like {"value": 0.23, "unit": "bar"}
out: {"value": 120, "unit": "bar"}
